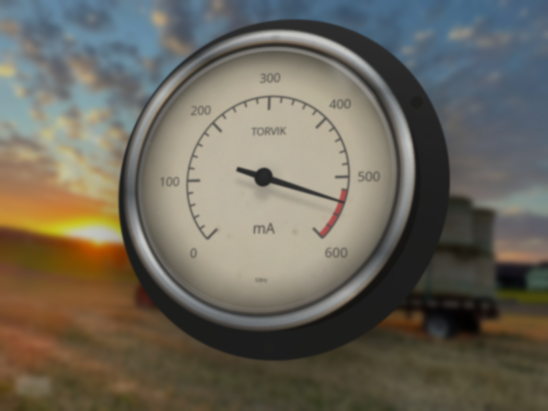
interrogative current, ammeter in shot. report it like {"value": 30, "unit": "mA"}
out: {"value": 540, "unit": "mA"}
